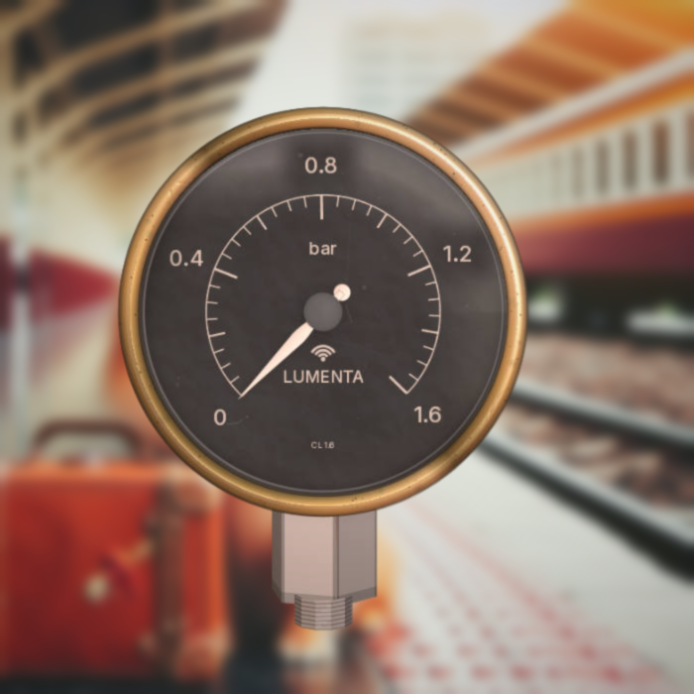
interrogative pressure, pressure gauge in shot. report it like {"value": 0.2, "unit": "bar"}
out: {"value": 0, "unit": "bar"}
